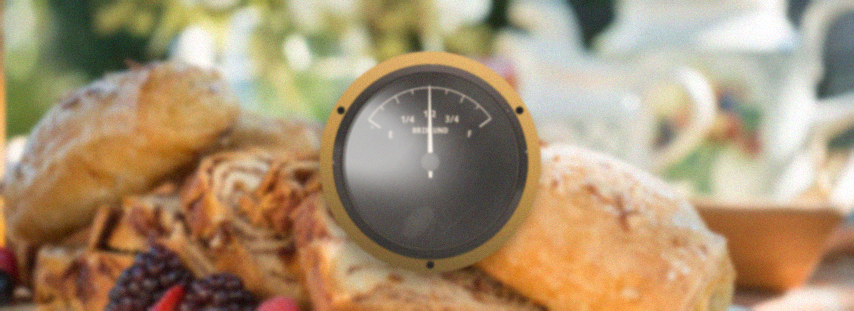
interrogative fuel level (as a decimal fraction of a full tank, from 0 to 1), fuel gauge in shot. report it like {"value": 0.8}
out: {"value": 0.5}
